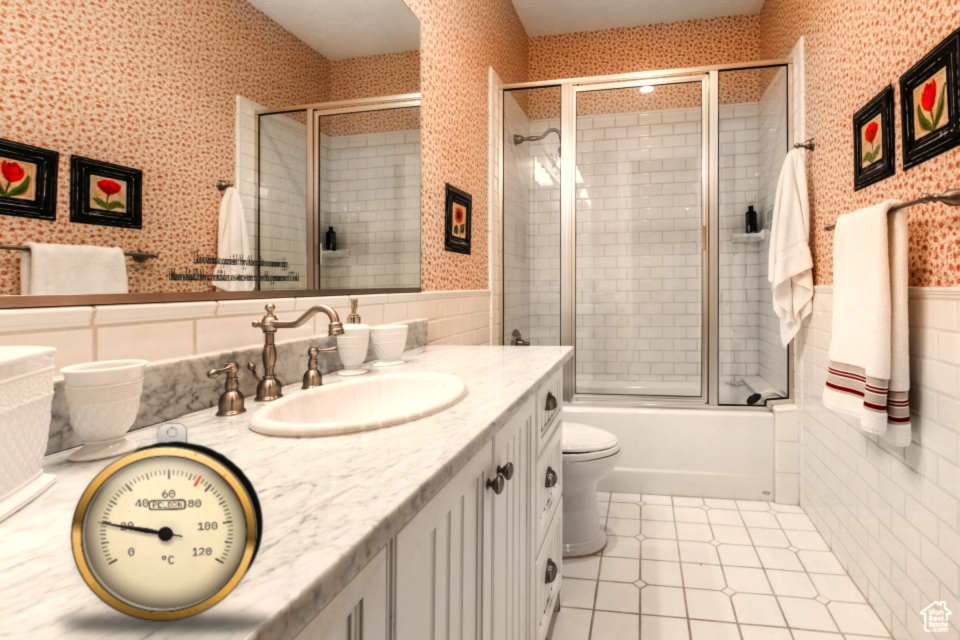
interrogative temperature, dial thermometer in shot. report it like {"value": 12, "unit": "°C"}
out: {"value": 20, "unit": "°C"}
